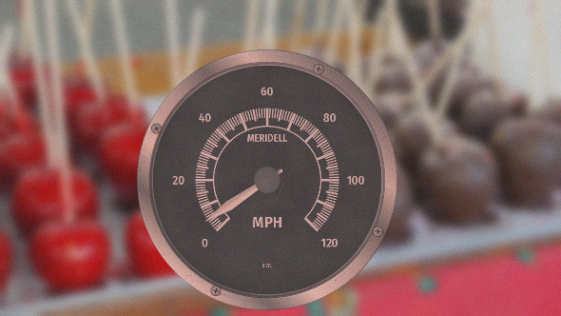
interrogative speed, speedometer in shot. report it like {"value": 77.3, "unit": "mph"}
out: {"value": 5, "unit": "mph"}
